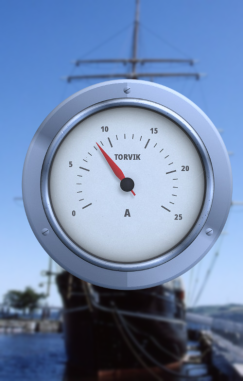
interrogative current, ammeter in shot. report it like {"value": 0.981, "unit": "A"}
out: {"value": 8.5, "unit": "A"}
